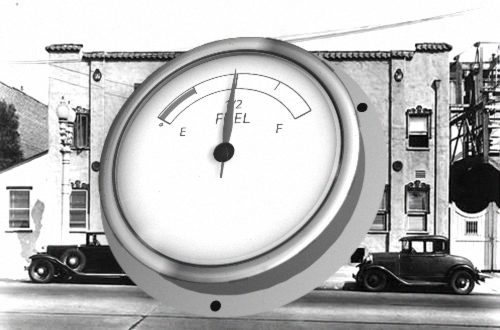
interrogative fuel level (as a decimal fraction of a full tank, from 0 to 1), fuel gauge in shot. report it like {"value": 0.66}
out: {"value": 0.5}
